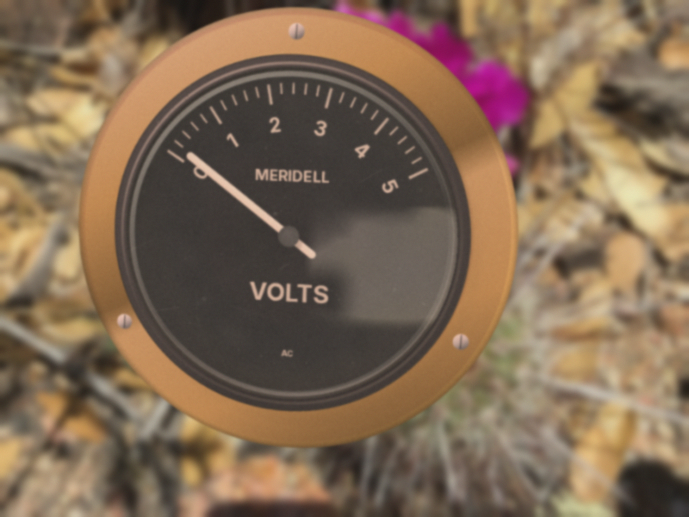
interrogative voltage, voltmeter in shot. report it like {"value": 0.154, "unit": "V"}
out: {"value": 0.2, "unit": "V"}
